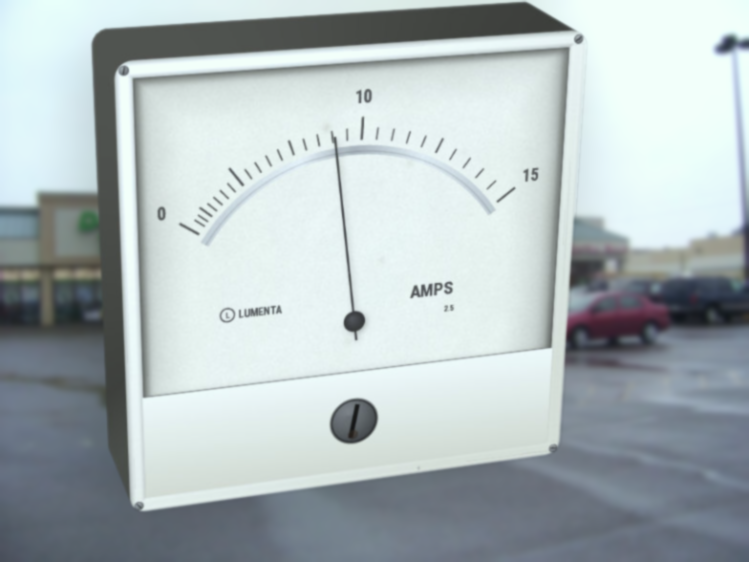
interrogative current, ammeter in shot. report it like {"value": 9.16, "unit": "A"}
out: {"value": 9, "unit": "A"}
